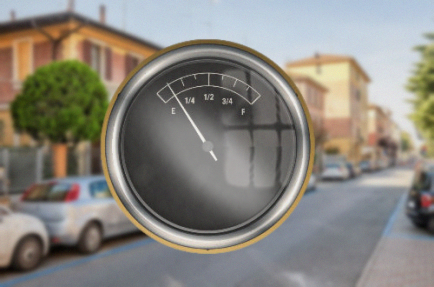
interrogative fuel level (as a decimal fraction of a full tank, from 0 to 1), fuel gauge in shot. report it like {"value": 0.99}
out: {"value": 0.125}
